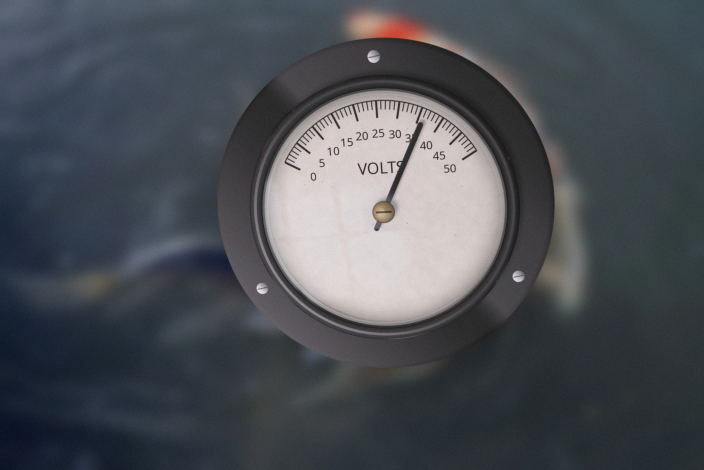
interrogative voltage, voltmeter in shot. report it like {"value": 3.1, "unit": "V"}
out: {"value": 36, "unit": "V"}
